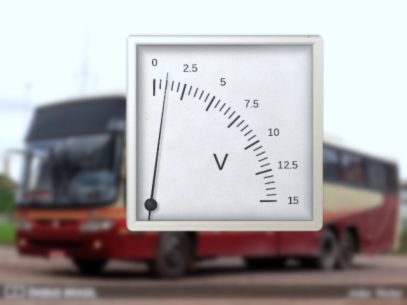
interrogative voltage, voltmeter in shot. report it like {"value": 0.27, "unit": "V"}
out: {"value": 1, "unit": "V"}
